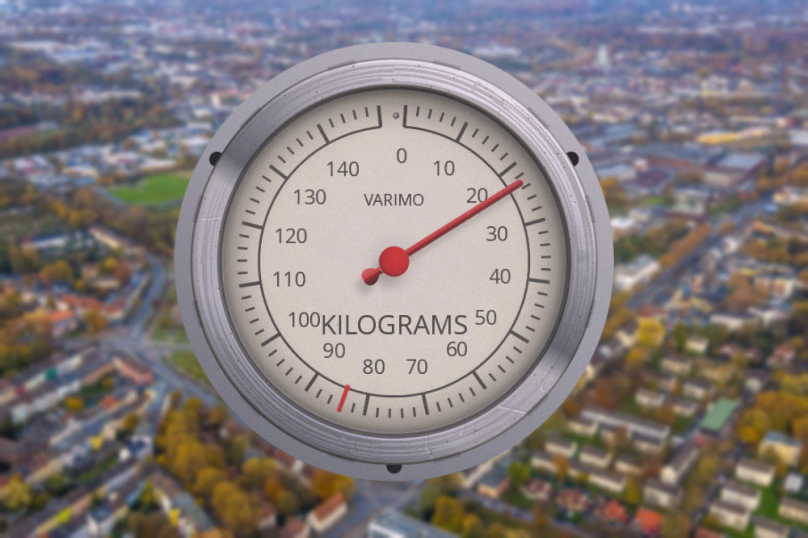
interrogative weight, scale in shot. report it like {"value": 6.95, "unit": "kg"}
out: {"value": 23, "unit": "kg"}
